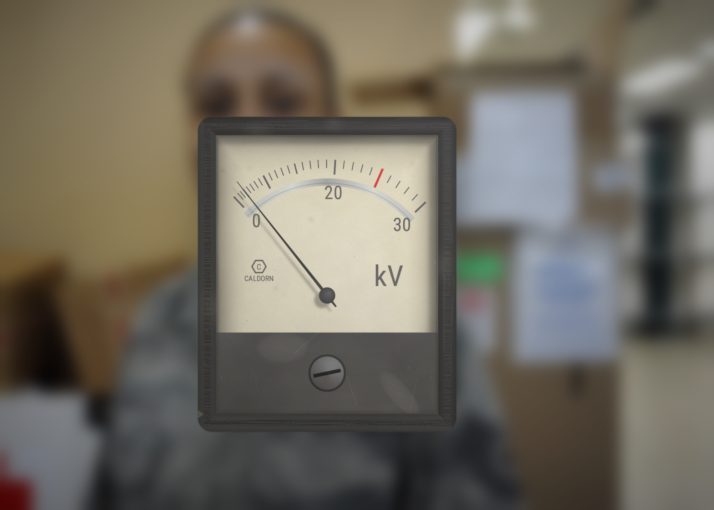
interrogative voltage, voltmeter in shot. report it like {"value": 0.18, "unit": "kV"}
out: {"value": 5, "unit": "kV"}
